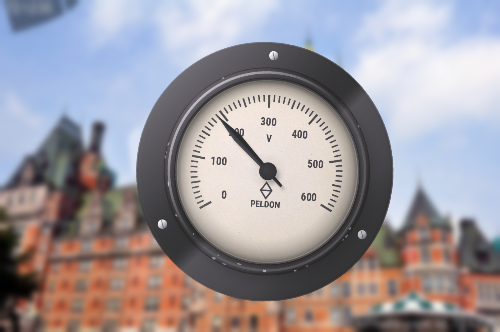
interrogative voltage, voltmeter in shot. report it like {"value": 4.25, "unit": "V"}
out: {"value": 190, "unit": "V"}
